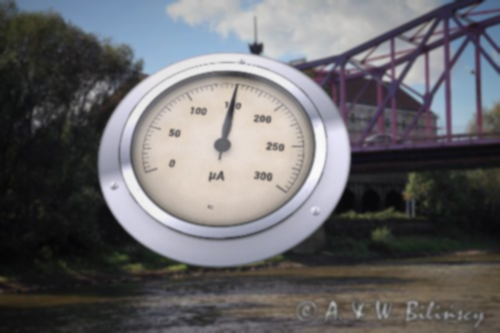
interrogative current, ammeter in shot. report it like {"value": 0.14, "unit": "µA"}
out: {"value": 150, "unit": "µA"}
